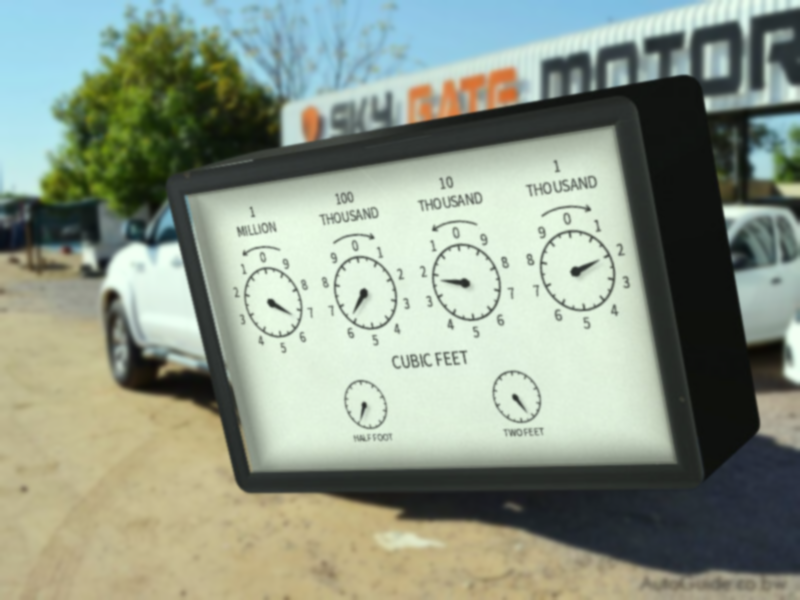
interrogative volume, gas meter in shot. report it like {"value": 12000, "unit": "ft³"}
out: {"value": 662200, "unit": "ft³"}
